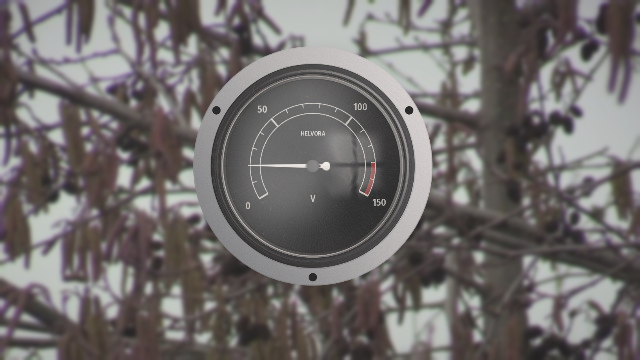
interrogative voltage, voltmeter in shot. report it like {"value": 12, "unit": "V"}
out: {"value": 20, "unit": "V"}
